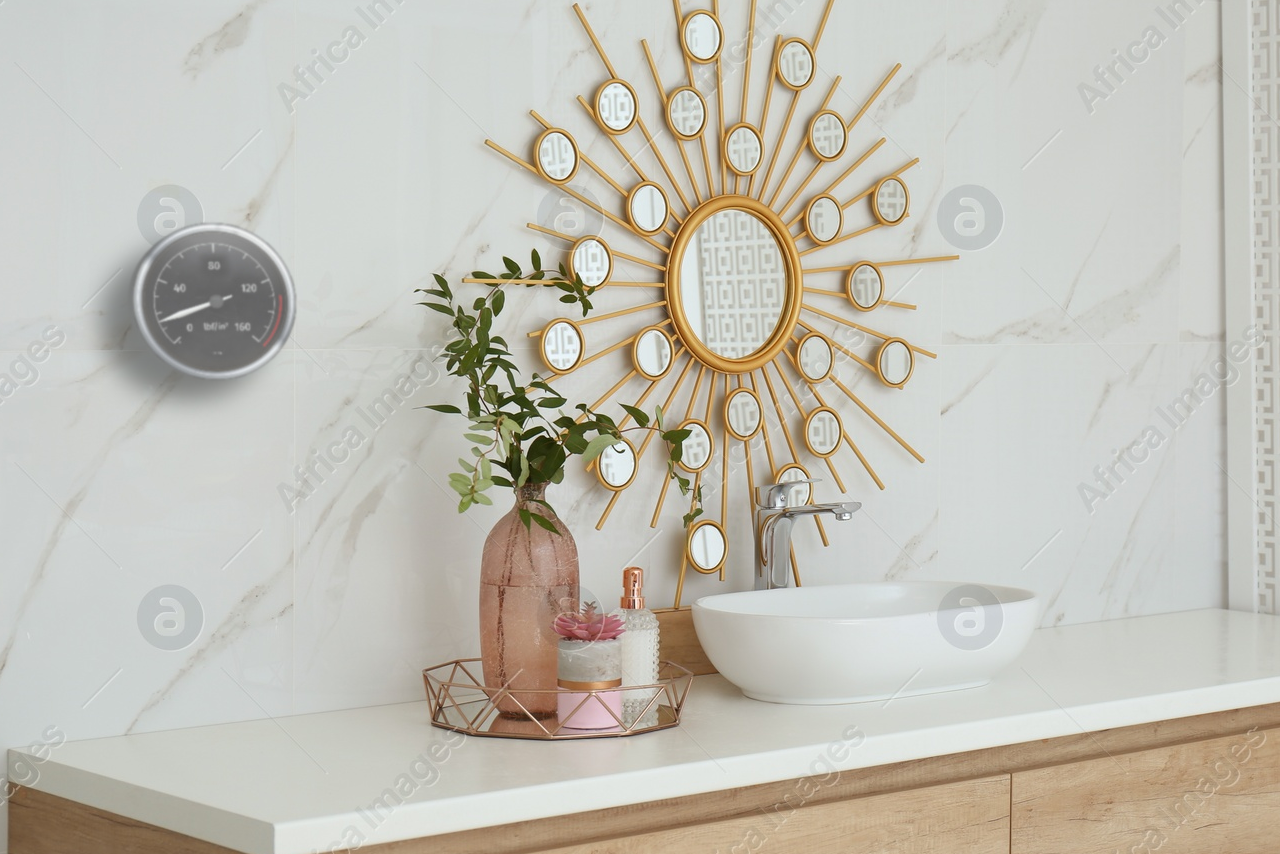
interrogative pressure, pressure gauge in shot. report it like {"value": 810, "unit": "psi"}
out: {"value": 15, "unit": "psi"}
